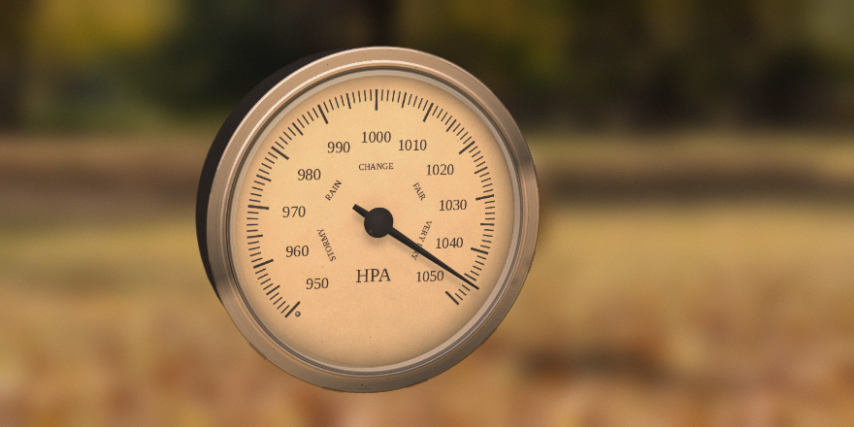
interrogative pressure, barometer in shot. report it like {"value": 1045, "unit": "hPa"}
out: {"value": 1046, "unit": "hPa"}
